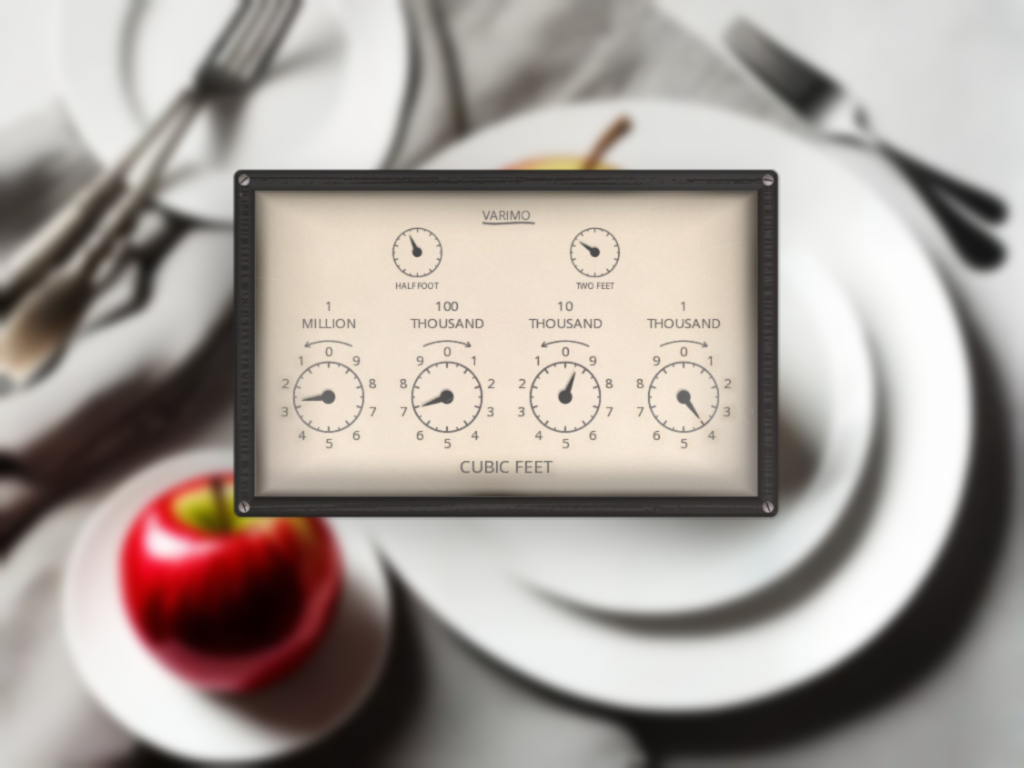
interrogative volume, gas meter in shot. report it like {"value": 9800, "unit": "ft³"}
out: {"value": 269400, "unit": "ft³"}
